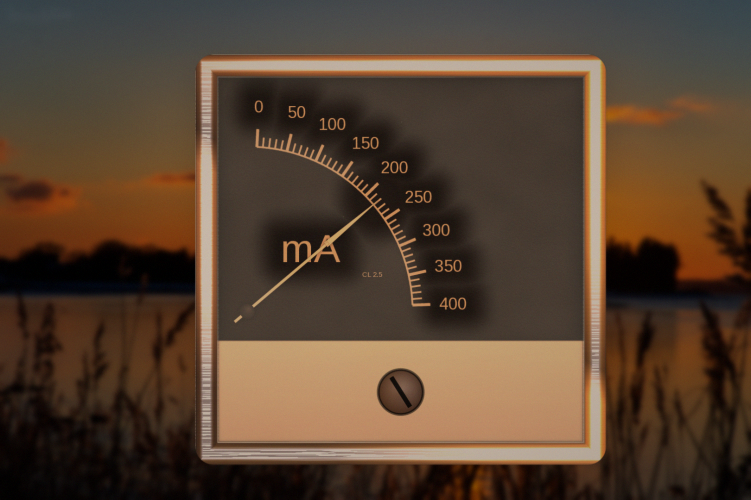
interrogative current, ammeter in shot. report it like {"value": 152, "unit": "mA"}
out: {"value": 220, "unit": "mA"}
